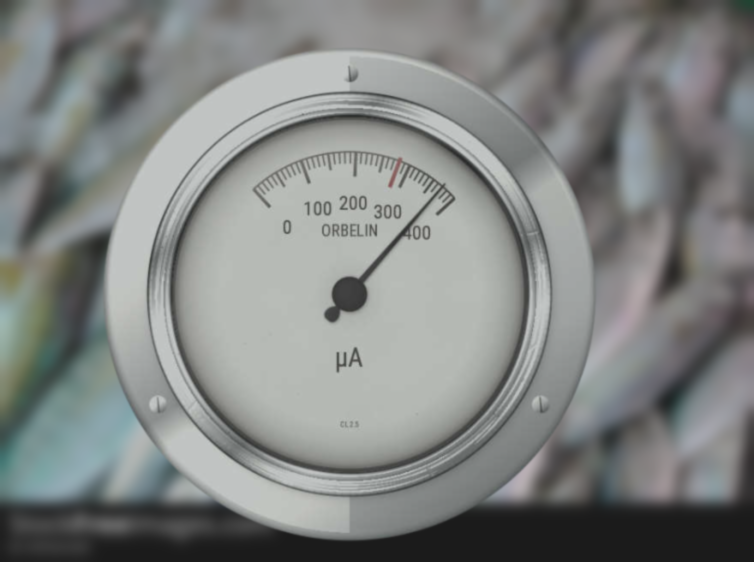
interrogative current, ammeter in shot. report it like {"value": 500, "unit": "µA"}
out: {"value": 370, "unit": "µA"}
